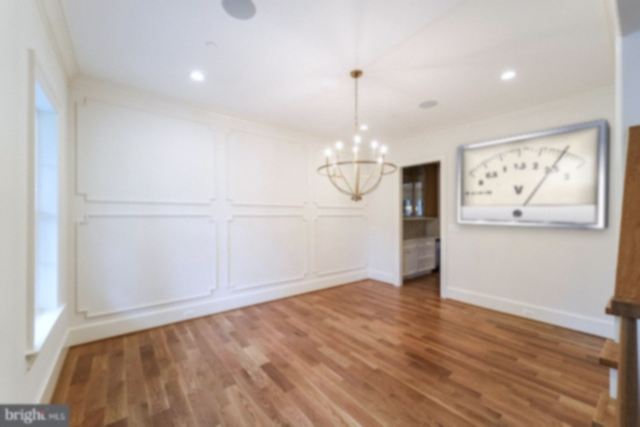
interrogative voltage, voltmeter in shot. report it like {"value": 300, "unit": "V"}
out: {"value": 2.5, "unit": "V"}
